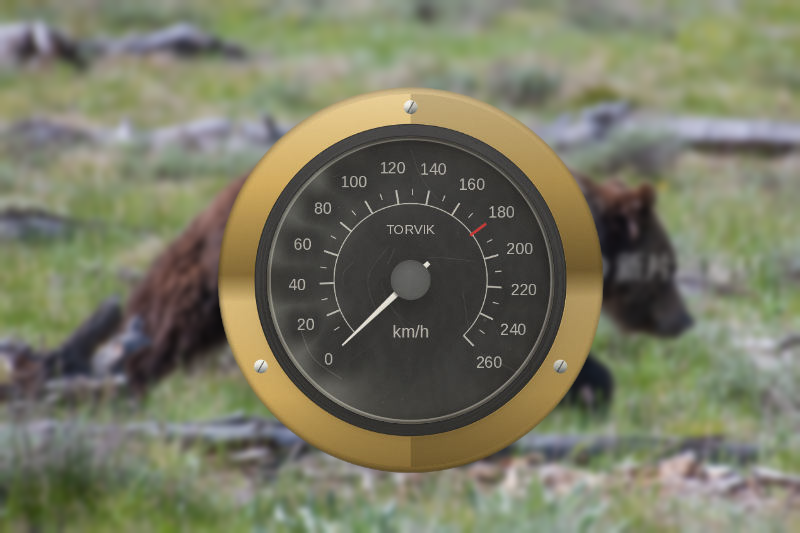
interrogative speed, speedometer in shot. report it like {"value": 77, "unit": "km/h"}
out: {"value": 0, "unit": "km/h"}
